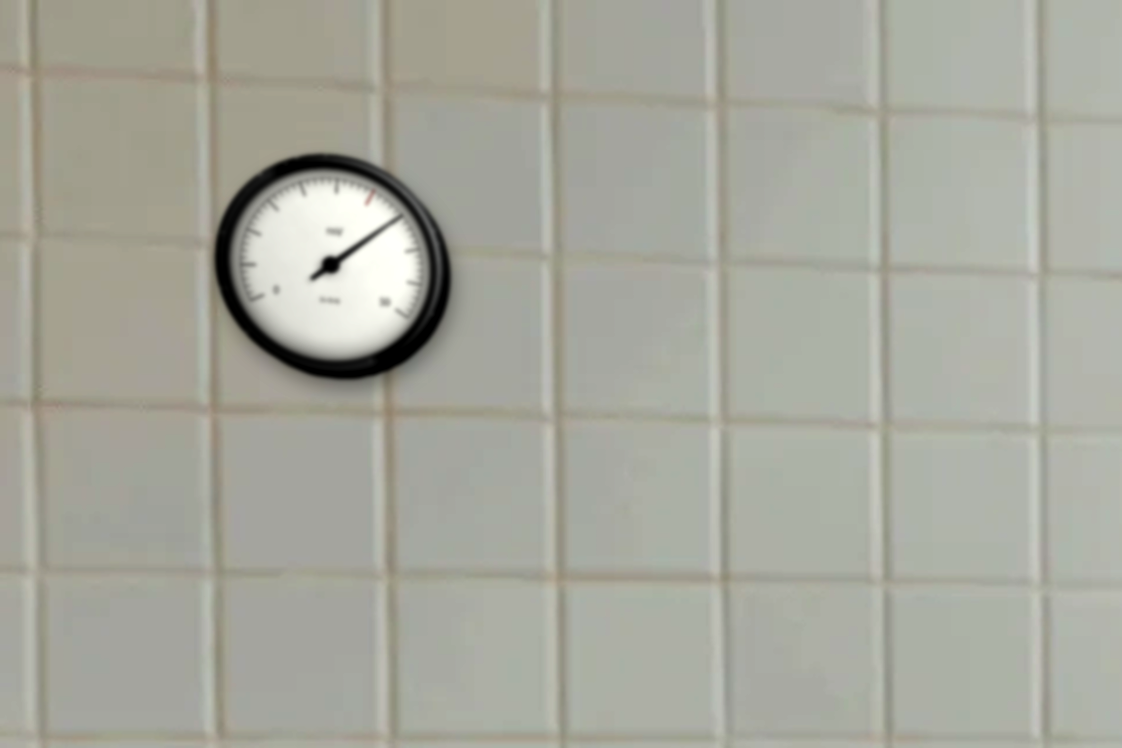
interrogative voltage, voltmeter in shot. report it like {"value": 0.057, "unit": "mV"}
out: {"value": 35, "unit": "mV"}
